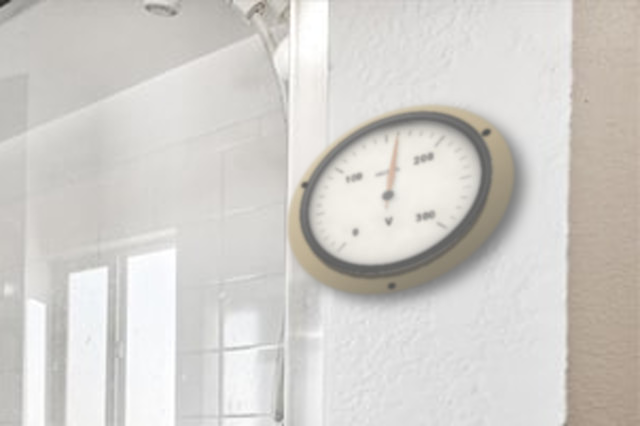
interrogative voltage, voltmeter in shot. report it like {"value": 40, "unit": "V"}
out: {"value": 160, "unit": "V"}
